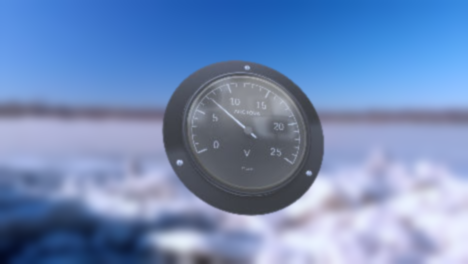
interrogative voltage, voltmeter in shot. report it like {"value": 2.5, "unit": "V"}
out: {"value": 7, "unit": "V"}
